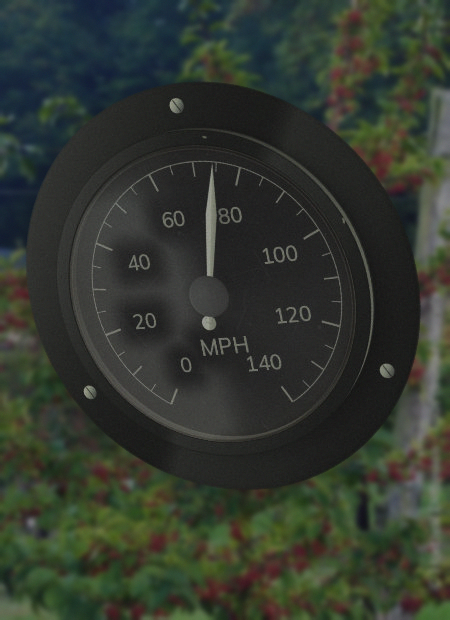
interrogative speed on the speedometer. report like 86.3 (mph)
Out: 75 (mph)
